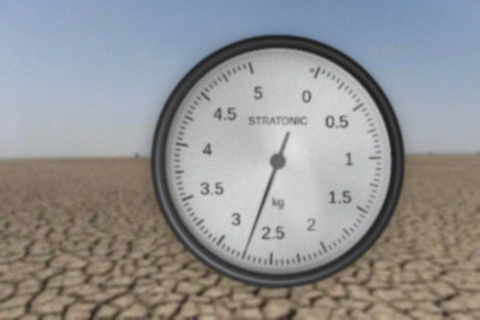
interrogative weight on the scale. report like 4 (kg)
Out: 2.75 (kg)
